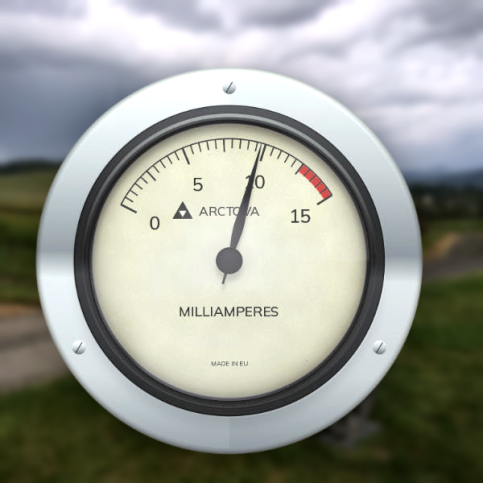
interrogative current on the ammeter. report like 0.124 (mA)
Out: 9.75 (mA)
